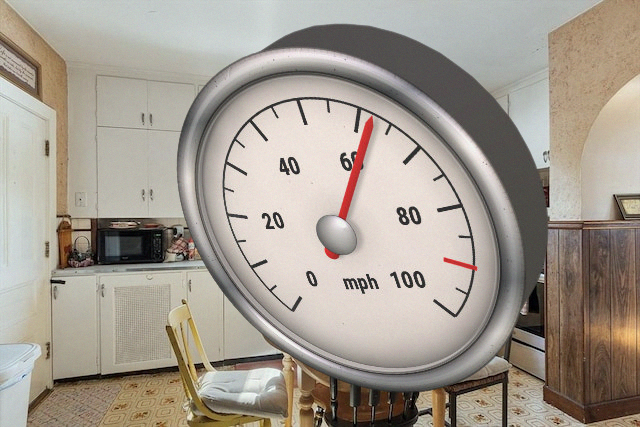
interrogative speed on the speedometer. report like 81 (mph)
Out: 62.5 (mph)
